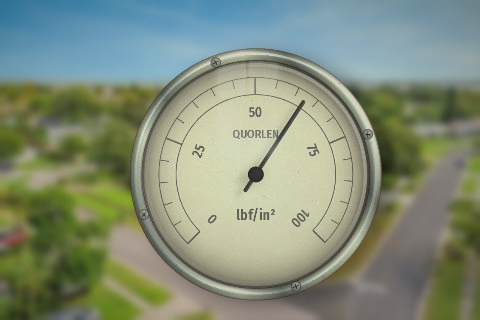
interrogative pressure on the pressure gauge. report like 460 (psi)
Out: 62.5 (psi)
